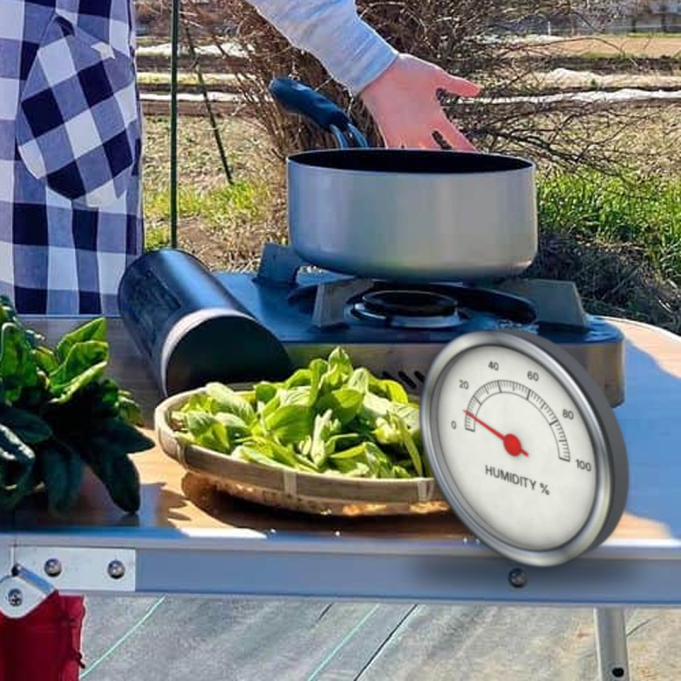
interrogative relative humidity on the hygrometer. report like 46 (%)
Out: 10 (%)
